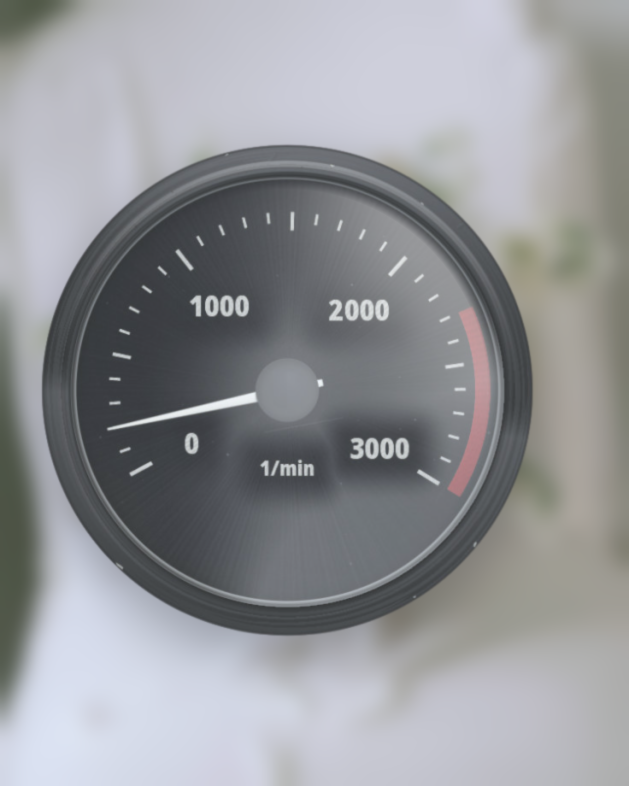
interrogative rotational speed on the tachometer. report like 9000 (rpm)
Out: 200 (rpm)
